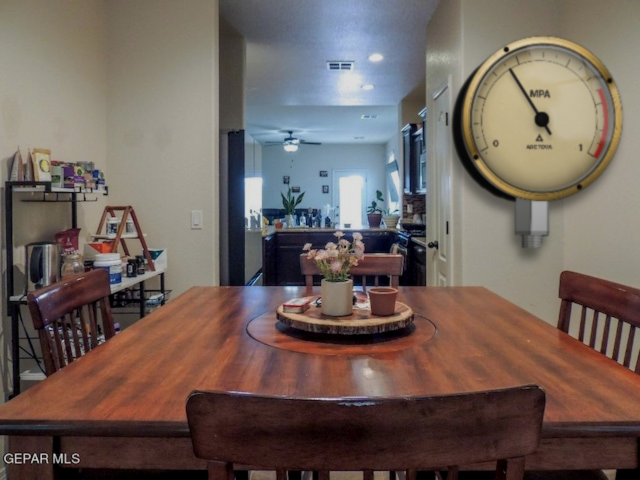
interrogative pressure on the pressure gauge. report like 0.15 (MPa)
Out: 0.35 (MPa)
